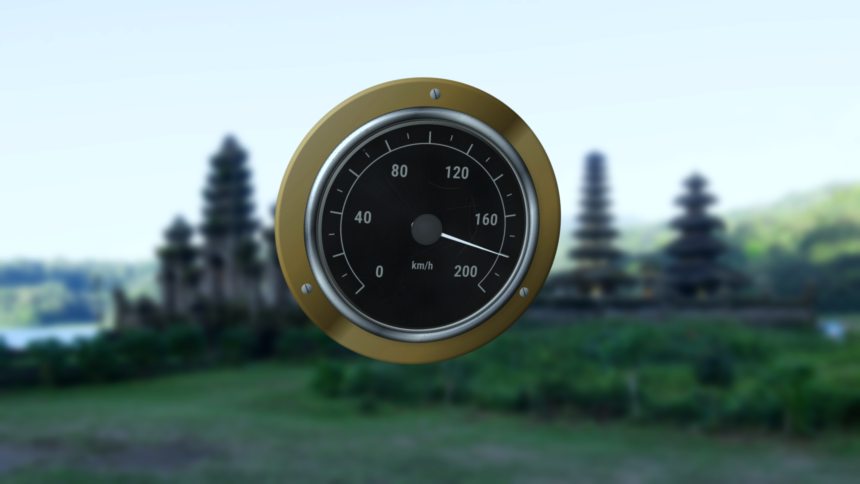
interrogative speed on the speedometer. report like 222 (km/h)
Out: 180 (km/h)
